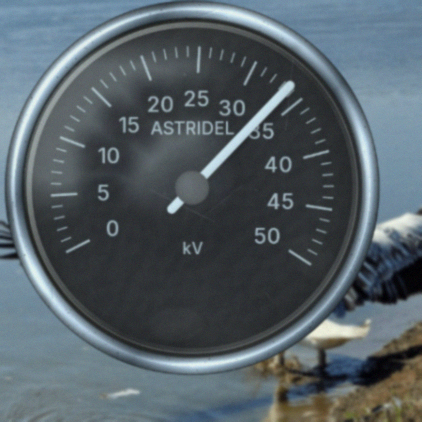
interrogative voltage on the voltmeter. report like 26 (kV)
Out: 33.5 (kV)
